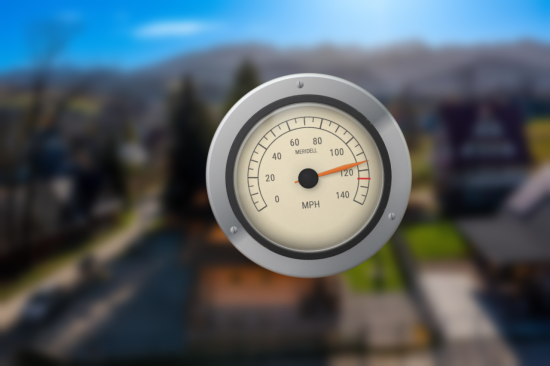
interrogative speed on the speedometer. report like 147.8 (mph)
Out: 115 (mph)
